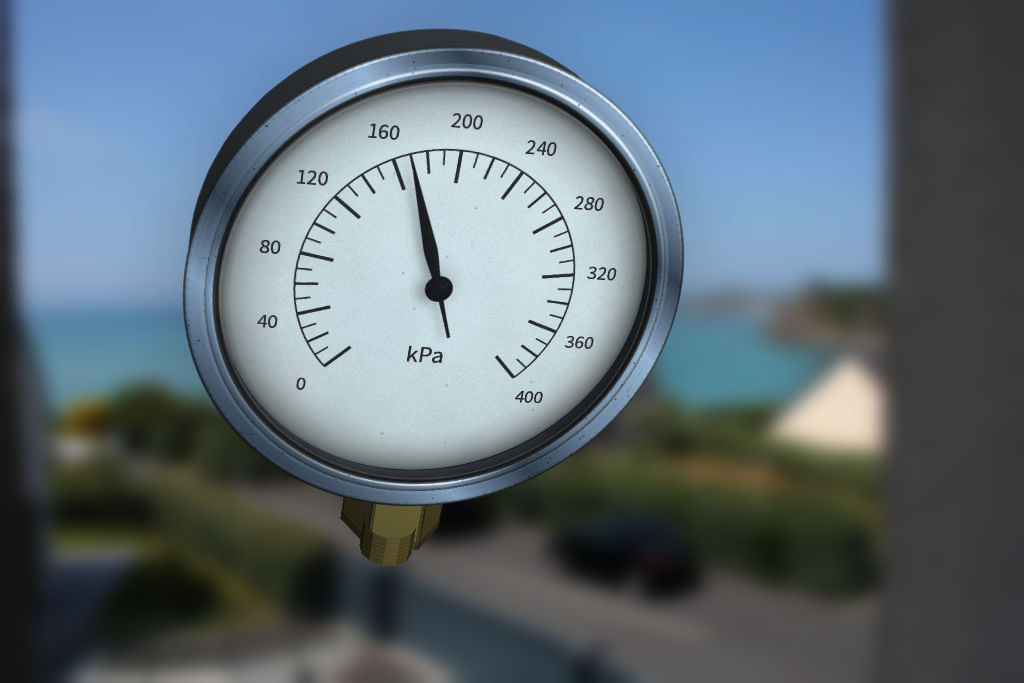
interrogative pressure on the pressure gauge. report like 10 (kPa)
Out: 170 (kPa)
